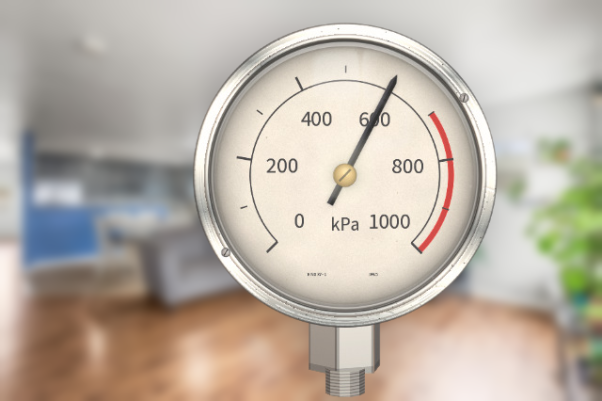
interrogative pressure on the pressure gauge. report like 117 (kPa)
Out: 600 (kPa)
